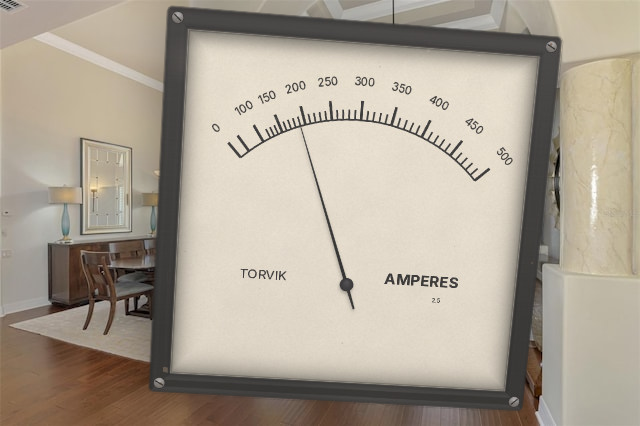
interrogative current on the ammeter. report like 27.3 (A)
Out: 190 (A)
